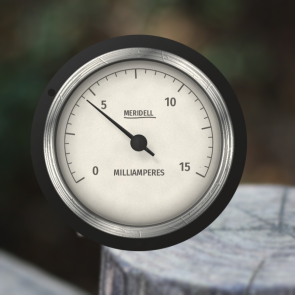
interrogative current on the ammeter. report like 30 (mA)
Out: 4.5 (mA)
